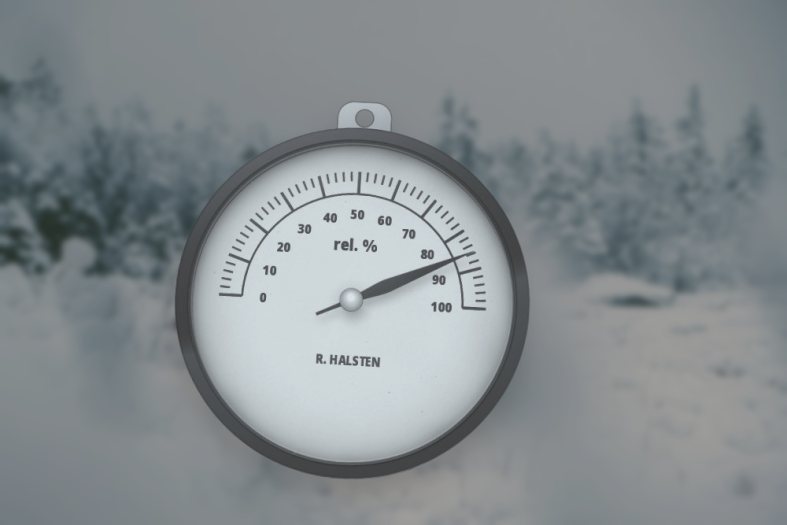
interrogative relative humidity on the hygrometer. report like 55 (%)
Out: 86 (%)
